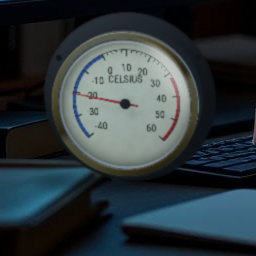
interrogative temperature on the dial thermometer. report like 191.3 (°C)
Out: -20 (°C)
